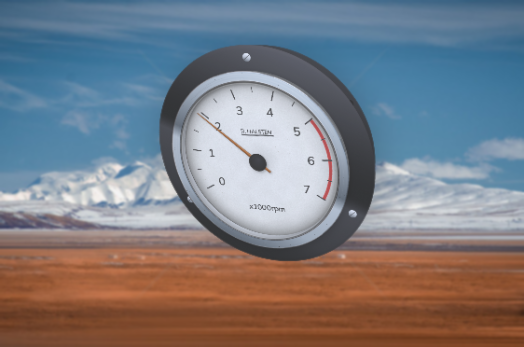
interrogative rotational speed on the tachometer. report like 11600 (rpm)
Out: 2000 (rpm)
